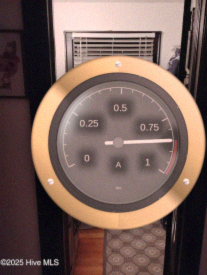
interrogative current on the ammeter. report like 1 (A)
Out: 0.85 (A)
